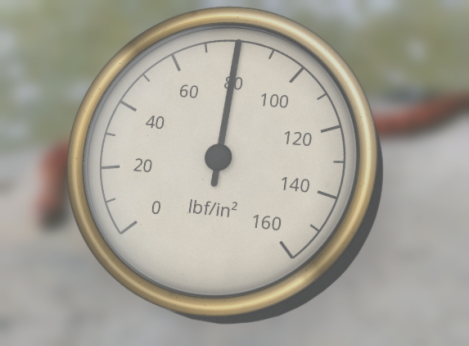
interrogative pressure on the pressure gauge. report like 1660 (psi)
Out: 80 (psi)
